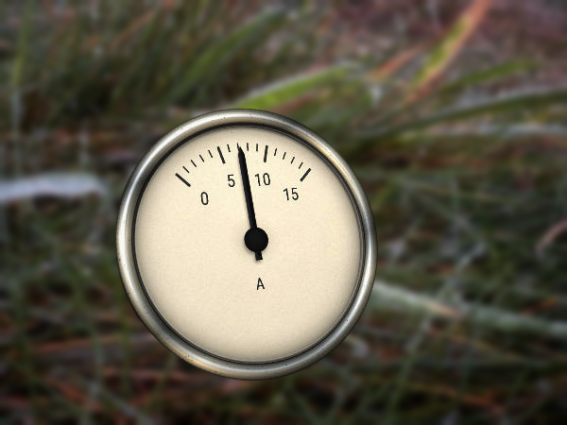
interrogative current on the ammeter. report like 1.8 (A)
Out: 7 (A)
